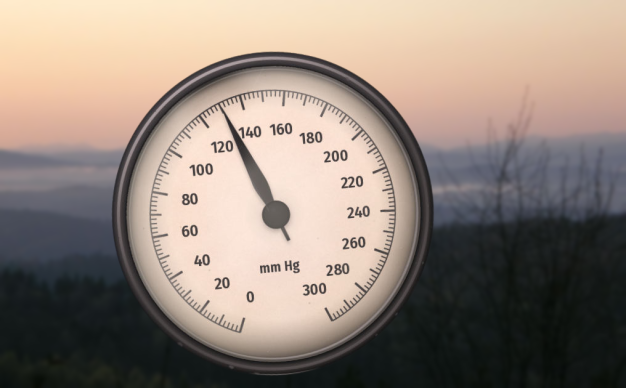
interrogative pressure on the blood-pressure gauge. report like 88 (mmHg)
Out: 130 (mmHg)
